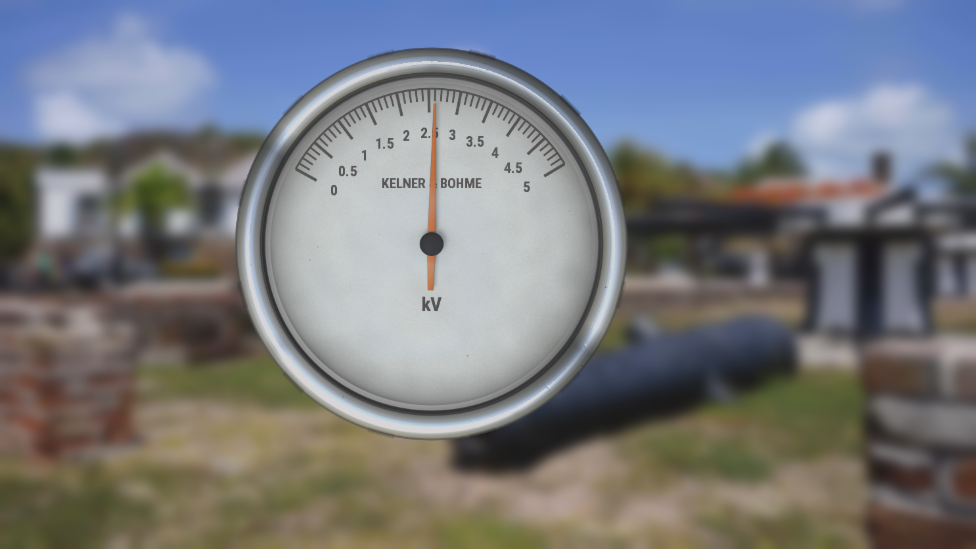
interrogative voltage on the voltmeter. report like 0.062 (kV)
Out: 2.6 (kV)
